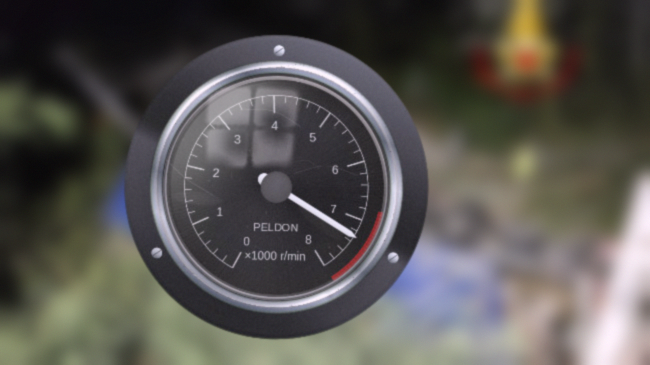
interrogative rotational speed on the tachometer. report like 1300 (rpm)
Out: 7300 (rpm)
